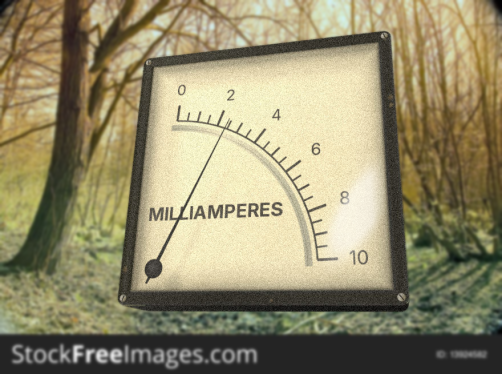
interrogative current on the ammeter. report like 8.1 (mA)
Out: 2.5 (mA)
